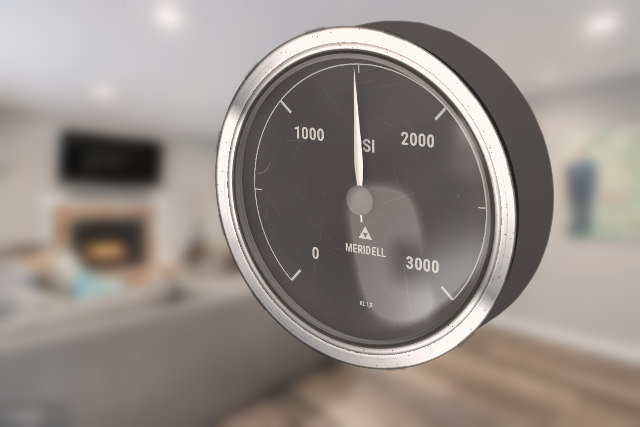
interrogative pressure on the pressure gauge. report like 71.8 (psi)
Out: 1500 (psi)
